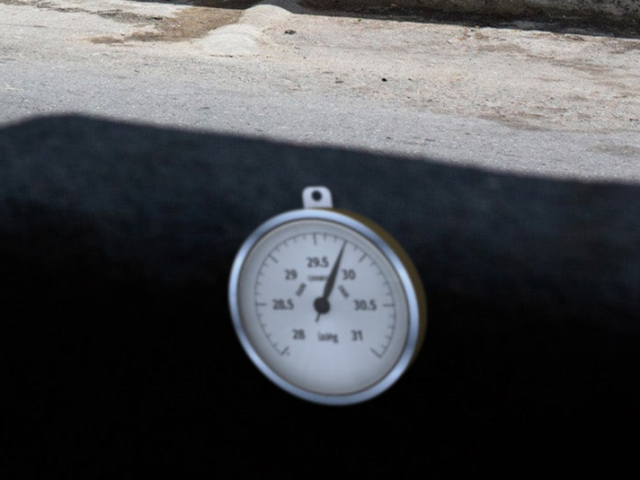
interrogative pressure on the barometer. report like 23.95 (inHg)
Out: 29.8 (inHg)
